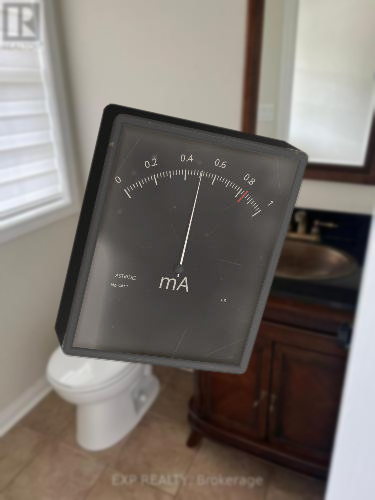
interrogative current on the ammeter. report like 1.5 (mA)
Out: 0.5 (mA)
